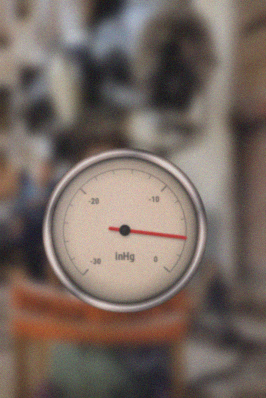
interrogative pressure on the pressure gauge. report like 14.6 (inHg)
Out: -4 (inHg)
